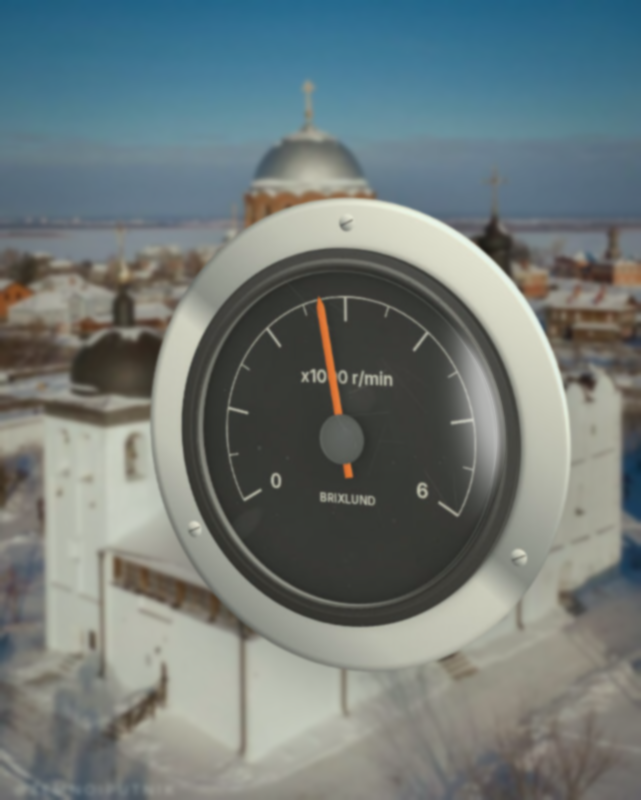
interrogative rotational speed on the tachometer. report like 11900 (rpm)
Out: 2750 (rpm)
